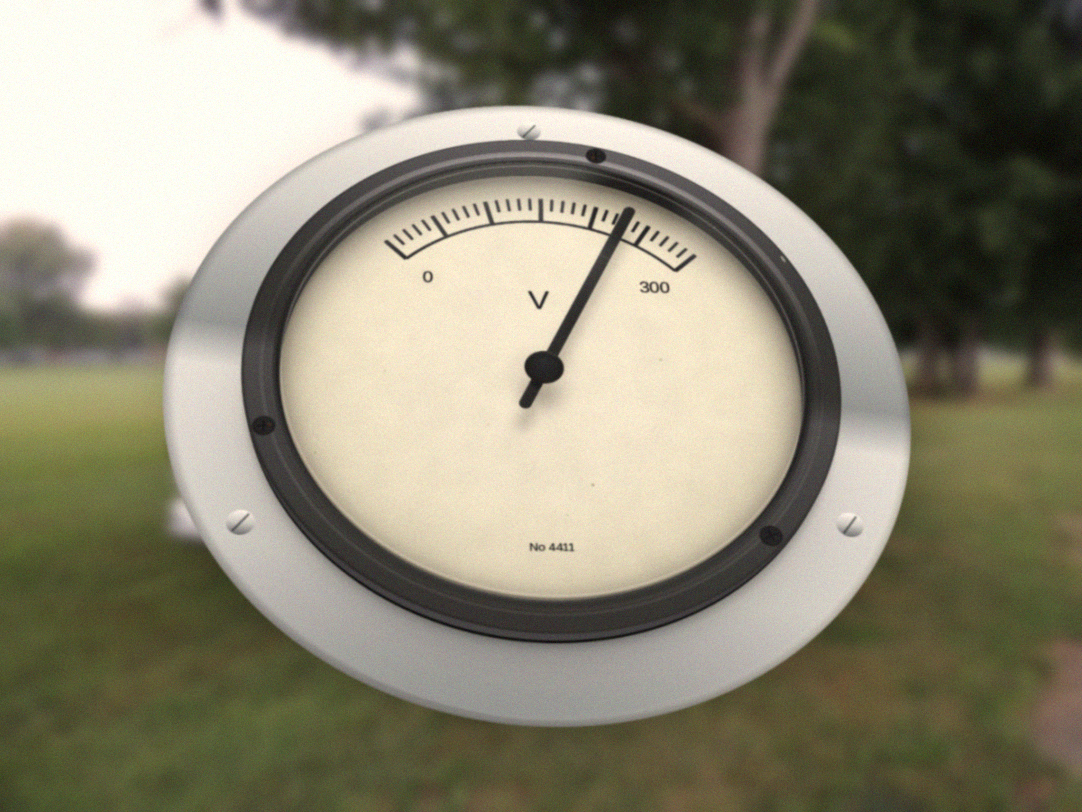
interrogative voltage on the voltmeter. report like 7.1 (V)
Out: 230 (V)
